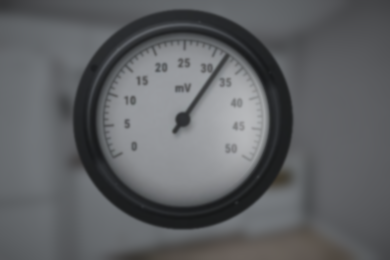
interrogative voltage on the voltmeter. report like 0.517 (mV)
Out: 32 (mV)
